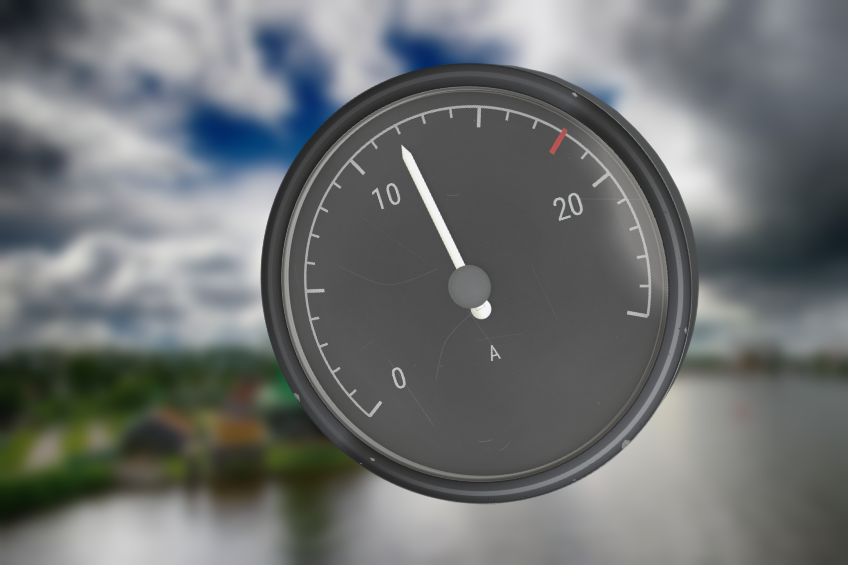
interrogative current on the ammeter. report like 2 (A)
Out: 12 (A)
